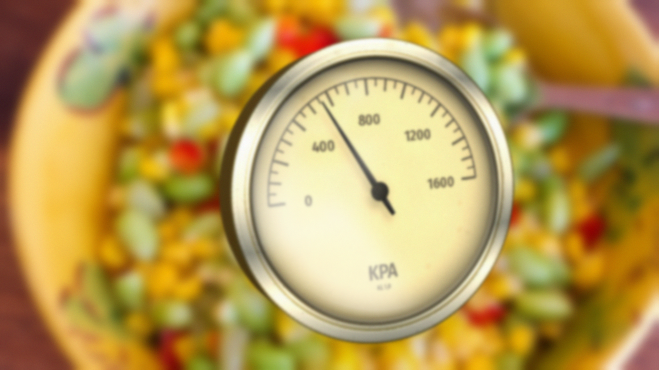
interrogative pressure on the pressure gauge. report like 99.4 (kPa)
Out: 550 (kPa)
